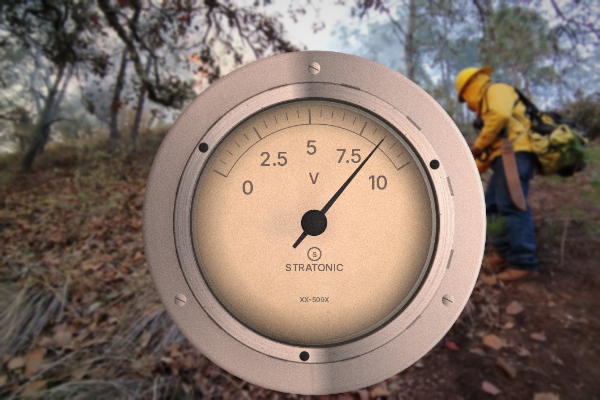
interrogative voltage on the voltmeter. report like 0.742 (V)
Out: 8.5 (V)
